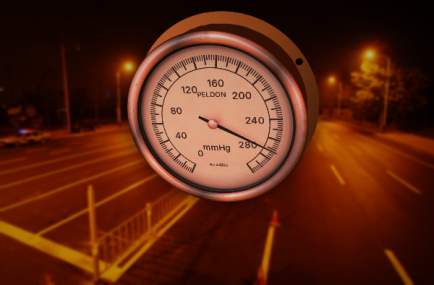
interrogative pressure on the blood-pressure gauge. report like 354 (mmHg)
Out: 270 (mmHg)
